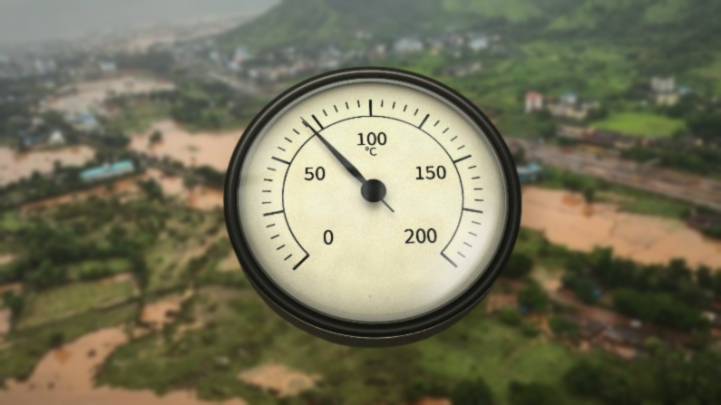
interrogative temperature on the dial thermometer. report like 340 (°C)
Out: 70 (°C)
